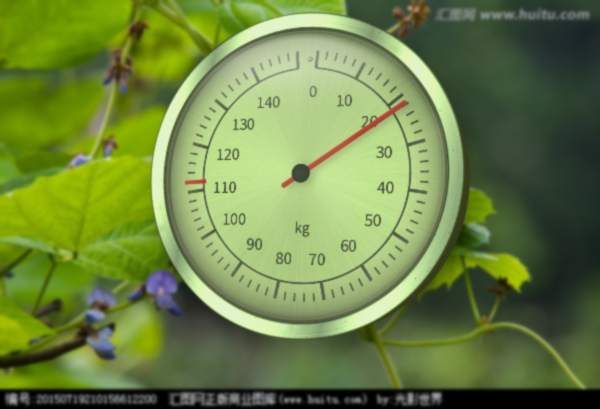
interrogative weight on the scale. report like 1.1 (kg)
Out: 22 (kg)
